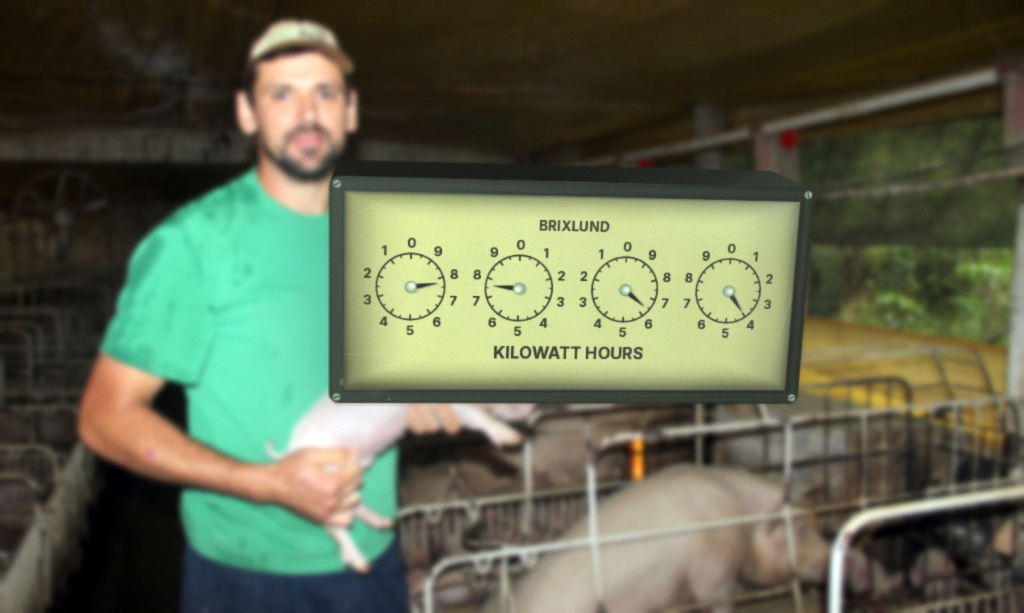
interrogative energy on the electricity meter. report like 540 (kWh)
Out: 7764 (kWh)
